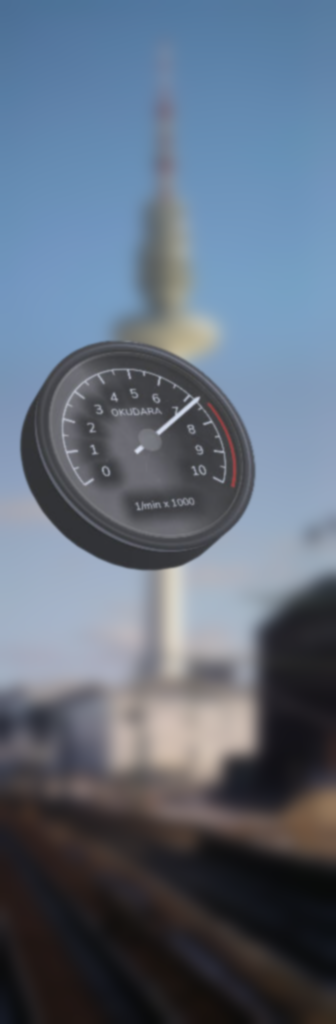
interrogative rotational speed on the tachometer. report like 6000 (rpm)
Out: 7250 (rpm)
